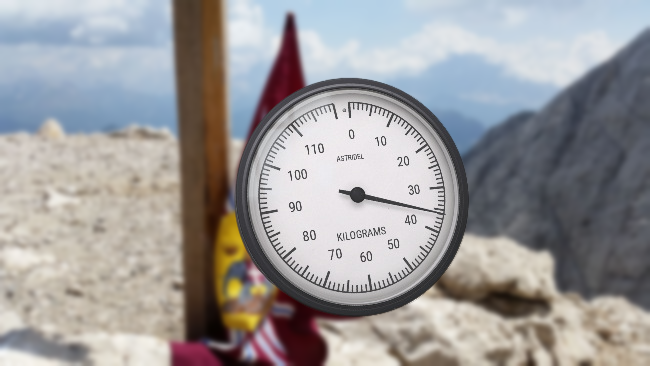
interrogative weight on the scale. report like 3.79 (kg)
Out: 36 (kg)
